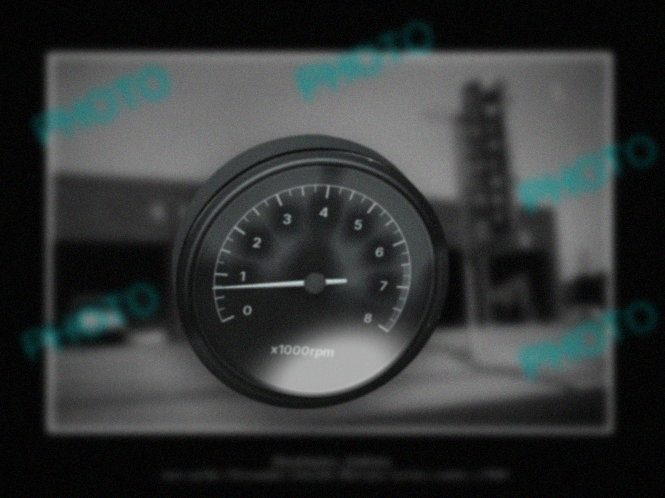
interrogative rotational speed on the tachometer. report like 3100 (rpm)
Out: 750 (rpm)
